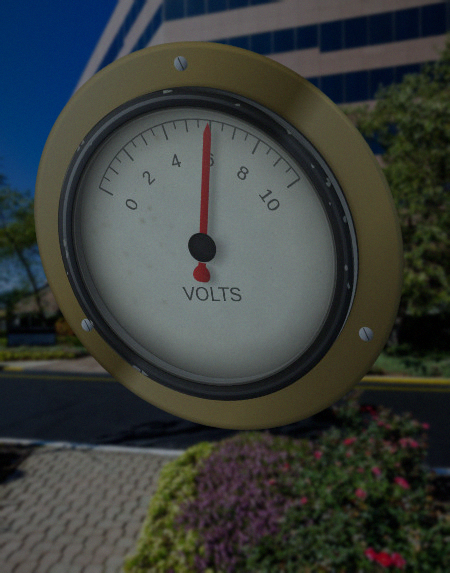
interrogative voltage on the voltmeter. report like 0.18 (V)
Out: 6 (V)
